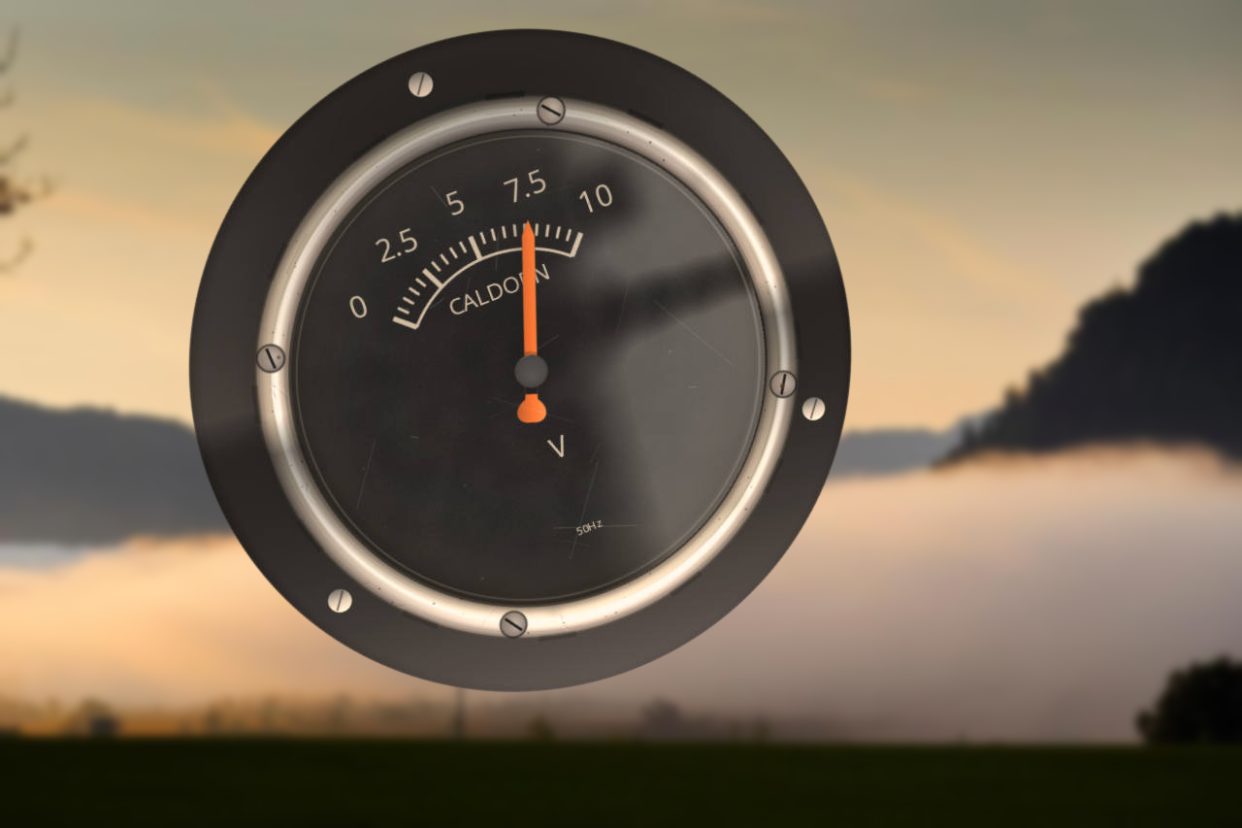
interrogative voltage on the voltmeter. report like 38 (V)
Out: 7.5 (V)
